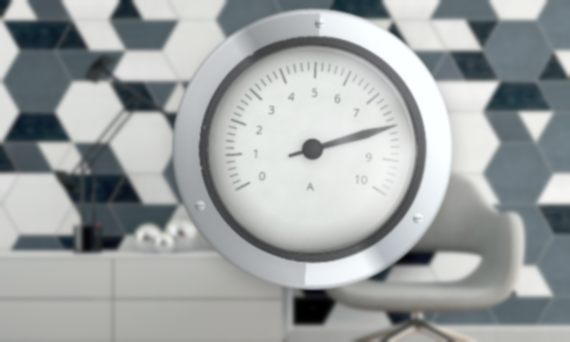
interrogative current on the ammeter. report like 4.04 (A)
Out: 8 (A)
